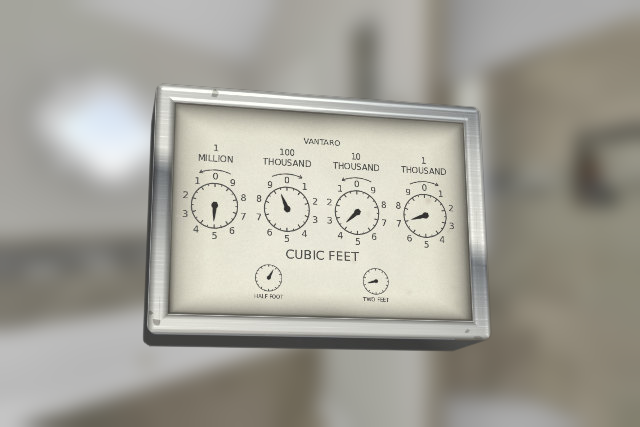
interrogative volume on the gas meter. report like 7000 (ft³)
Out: 493700 (ft³)
